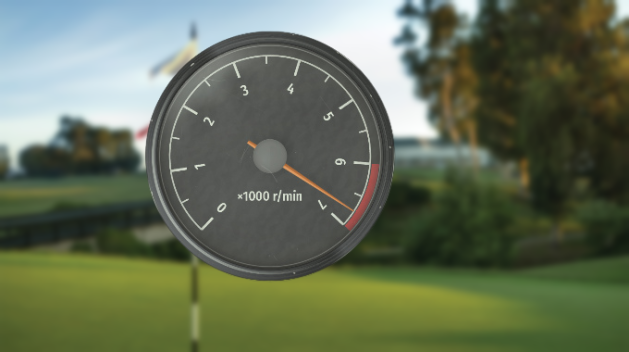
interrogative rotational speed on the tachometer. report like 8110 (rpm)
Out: 6750 (rpm)
